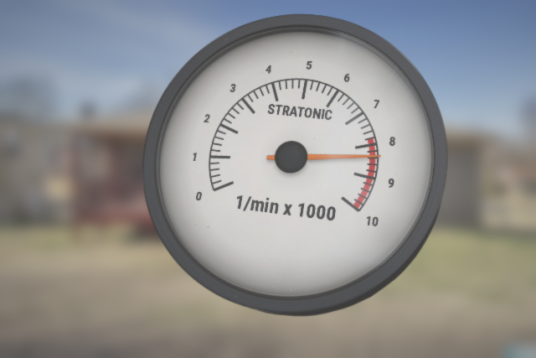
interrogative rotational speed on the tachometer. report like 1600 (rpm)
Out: 8400 (rpm)
